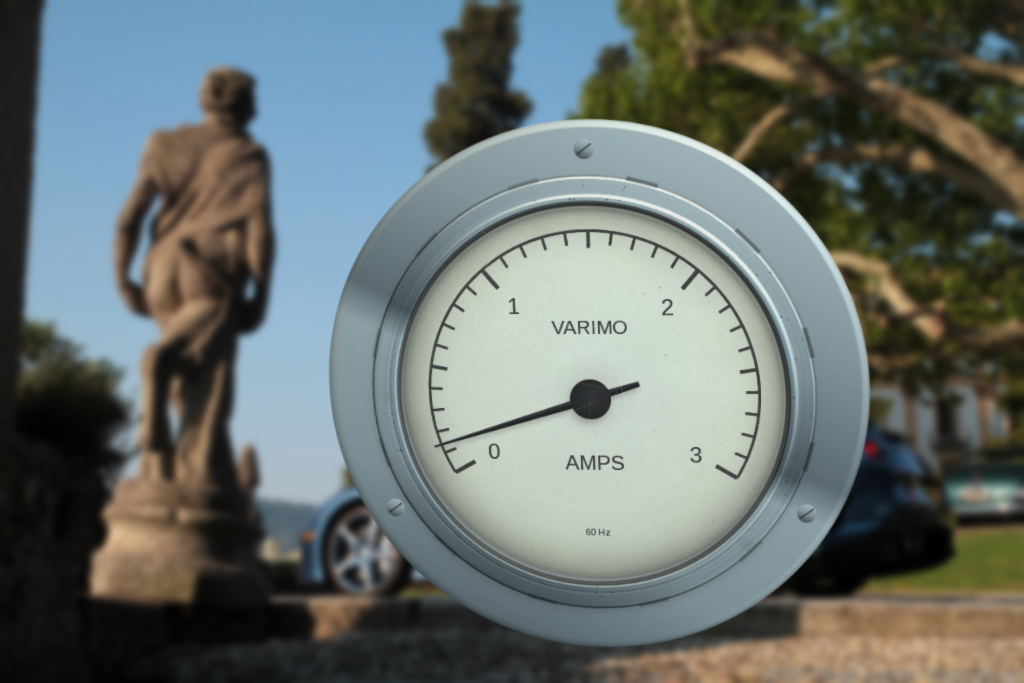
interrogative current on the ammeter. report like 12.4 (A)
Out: 0.15 (A)
